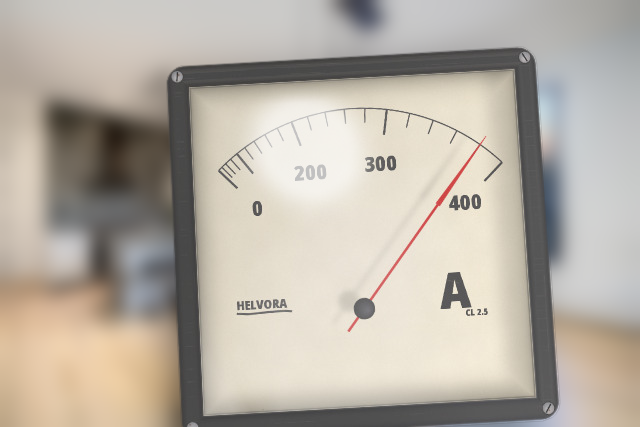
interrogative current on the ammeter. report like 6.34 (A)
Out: 380 (A)
